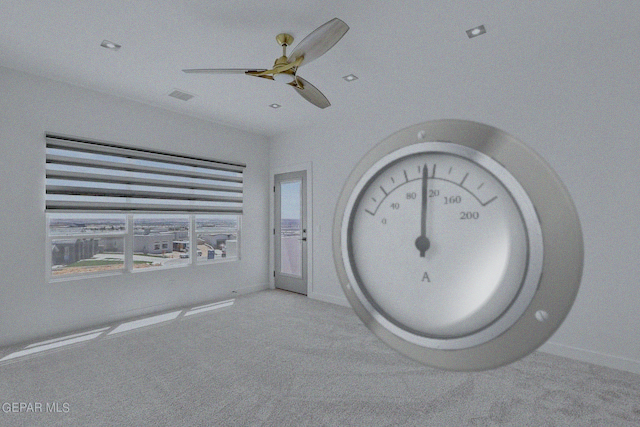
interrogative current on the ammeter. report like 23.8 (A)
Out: 110 (A)
